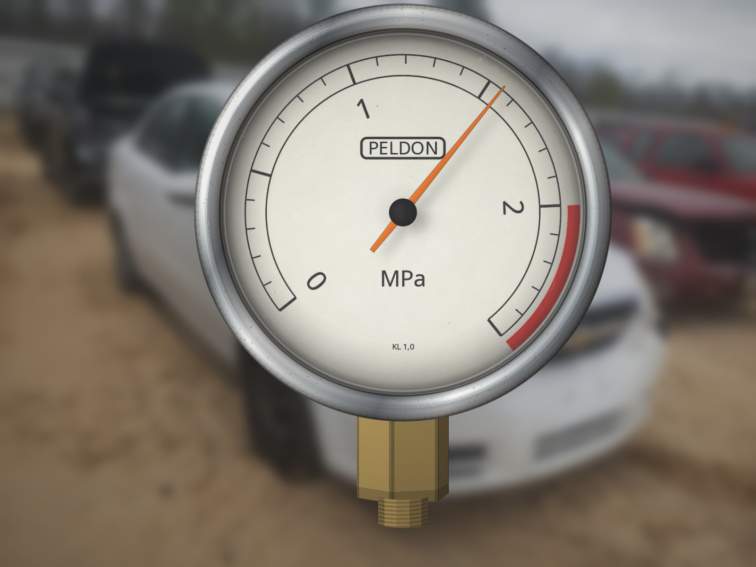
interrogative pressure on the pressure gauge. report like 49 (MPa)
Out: 1.55 (MPa)
